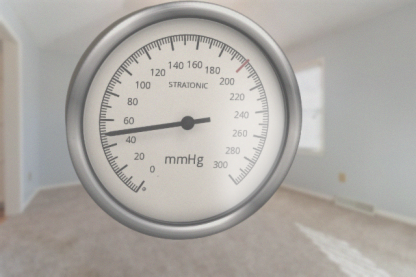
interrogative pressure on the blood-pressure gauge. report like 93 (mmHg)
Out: 50 (mmHg)
